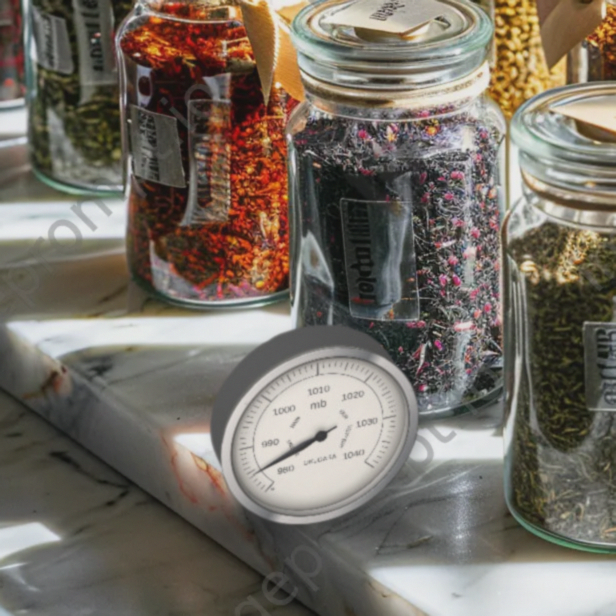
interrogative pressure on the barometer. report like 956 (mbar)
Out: 985 (mbar)
